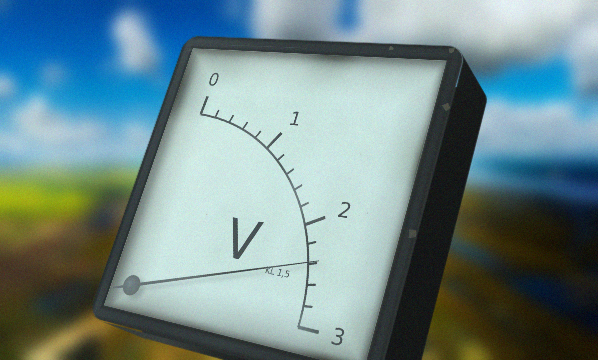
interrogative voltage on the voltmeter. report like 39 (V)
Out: 2.4 (V)
